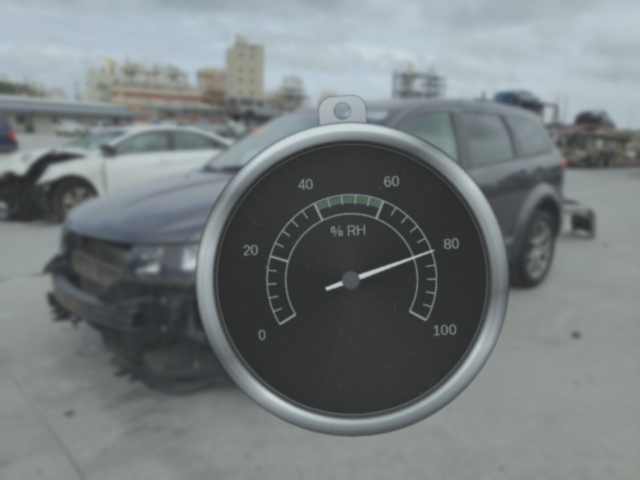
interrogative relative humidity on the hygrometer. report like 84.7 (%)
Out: 80 (%)
